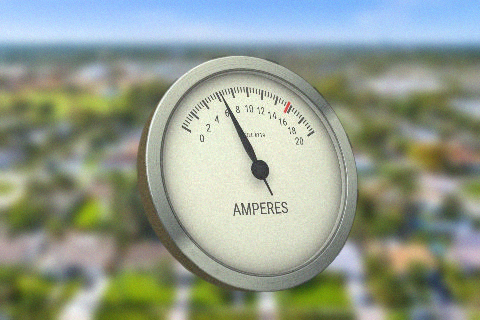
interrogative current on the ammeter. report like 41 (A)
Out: 6 (A)
